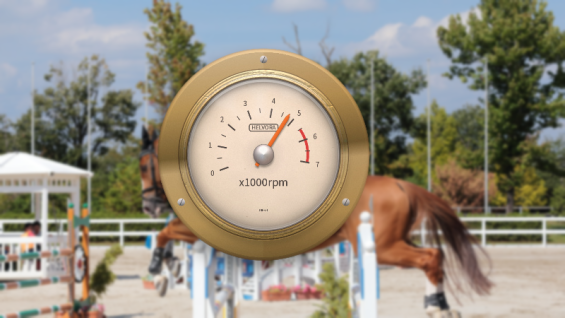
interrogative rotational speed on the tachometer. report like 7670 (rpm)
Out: 4750 (rpm)
